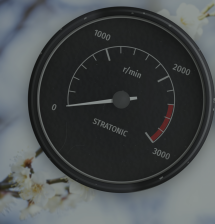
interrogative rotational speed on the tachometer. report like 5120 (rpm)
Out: 0 (rpm)
